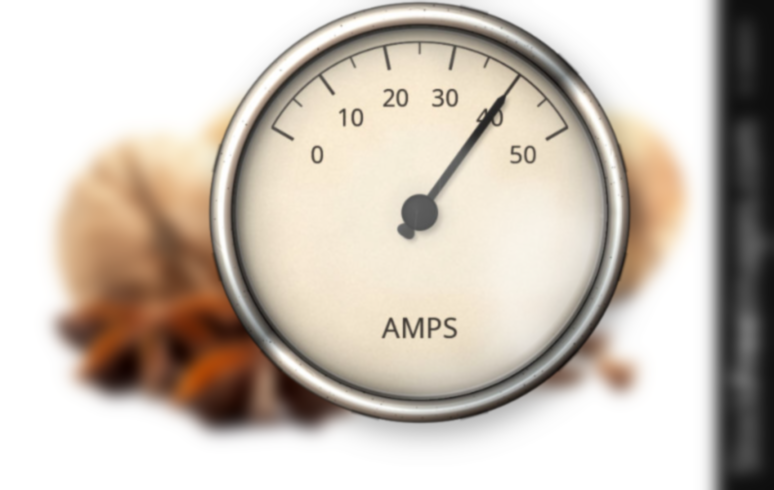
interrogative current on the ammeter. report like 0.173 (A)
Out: 40 (A)
